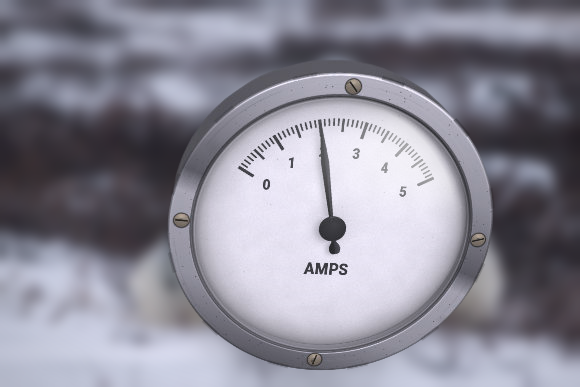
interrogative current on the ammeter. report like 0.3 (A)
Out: 2 (A)
